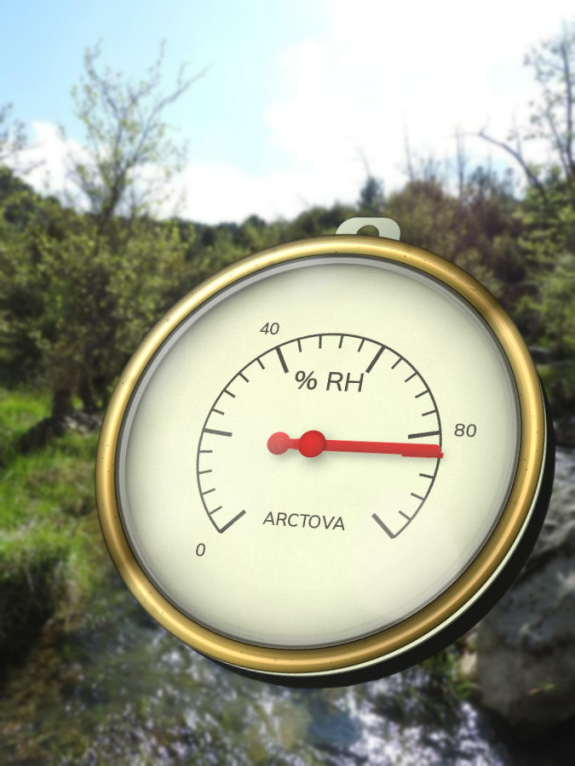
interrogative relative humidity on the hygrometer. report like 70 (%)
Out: 84 (%)
